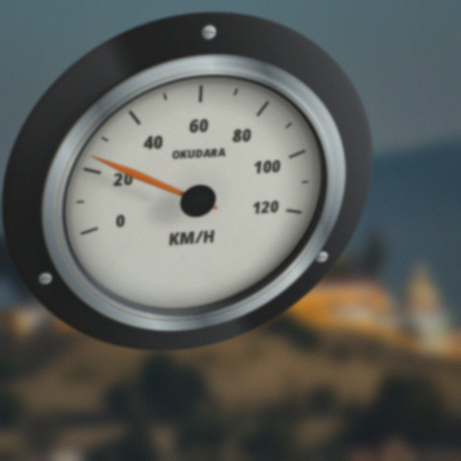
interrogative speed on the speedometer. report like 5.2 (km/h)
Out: 25 (km/h)
